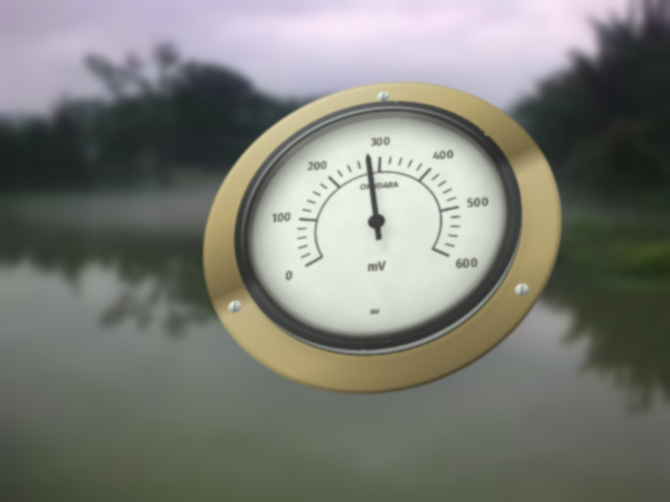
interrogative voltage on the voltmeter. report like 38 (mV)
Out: 280 (mV)
